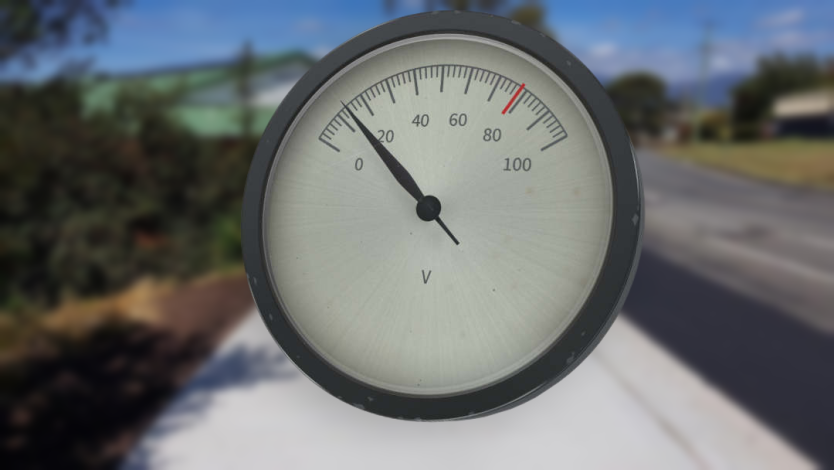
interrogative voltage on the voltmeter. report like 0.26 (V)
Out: 14 (V)
